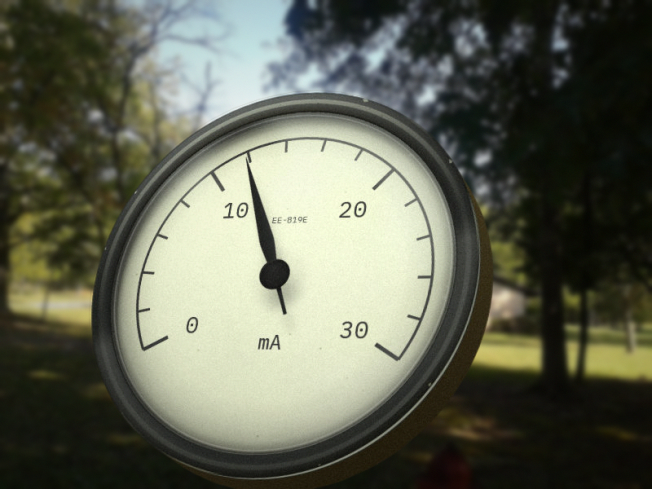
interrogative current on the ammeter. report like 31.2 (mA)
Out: 12 (mA)
